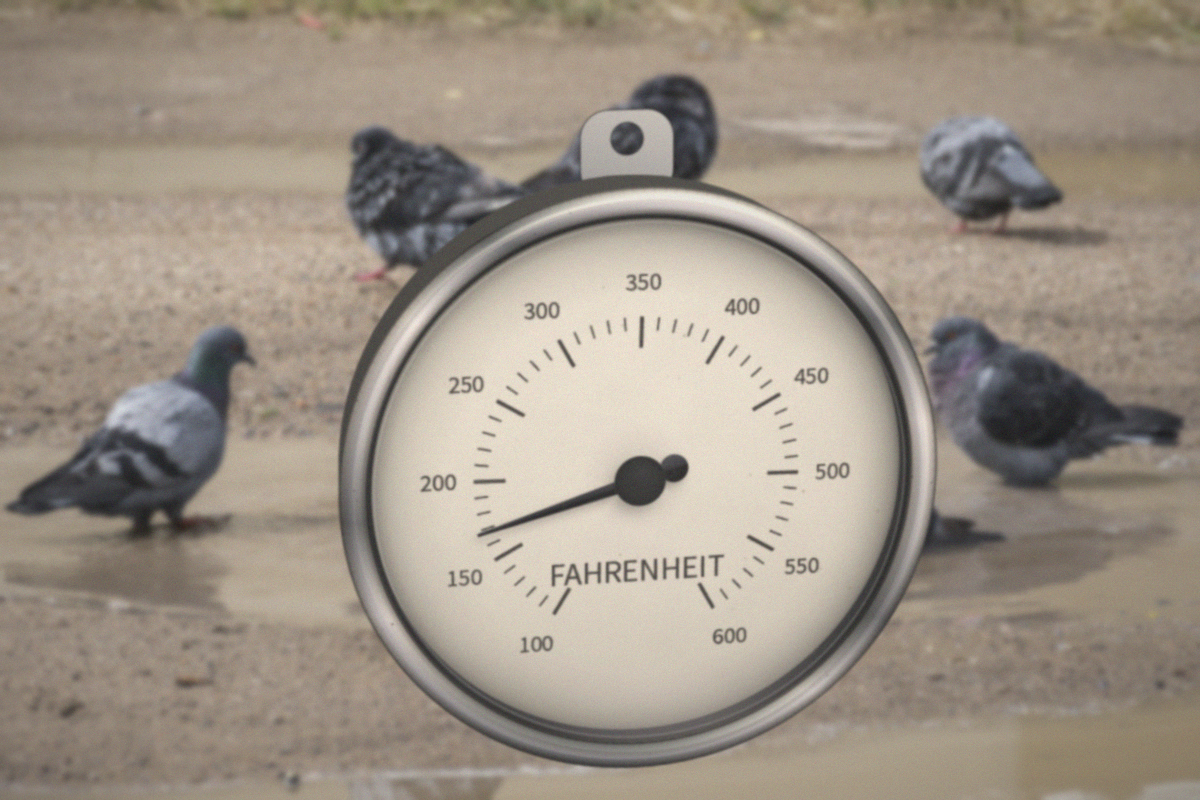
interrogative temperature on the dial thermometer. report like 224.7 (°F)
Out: 170 (°F)
